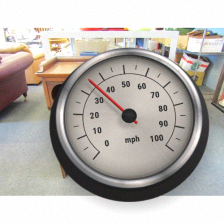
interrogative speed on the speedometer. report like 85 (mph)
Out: 35 (mph)
